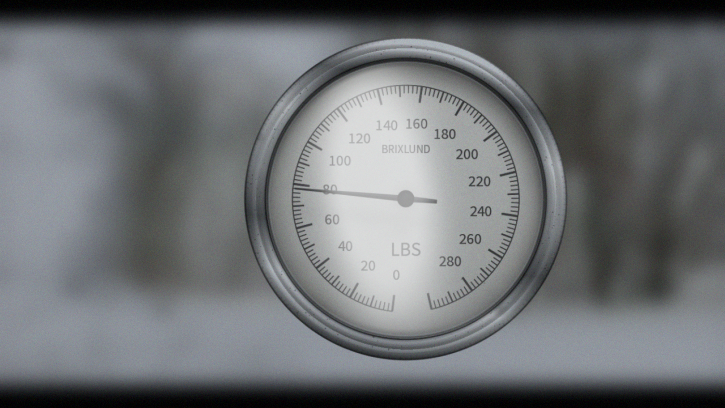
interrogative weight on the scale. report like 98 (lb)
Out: 78 (lb)
